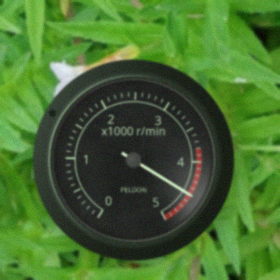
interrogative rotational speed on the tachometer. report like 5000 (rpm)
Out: 4500 (rpm)
